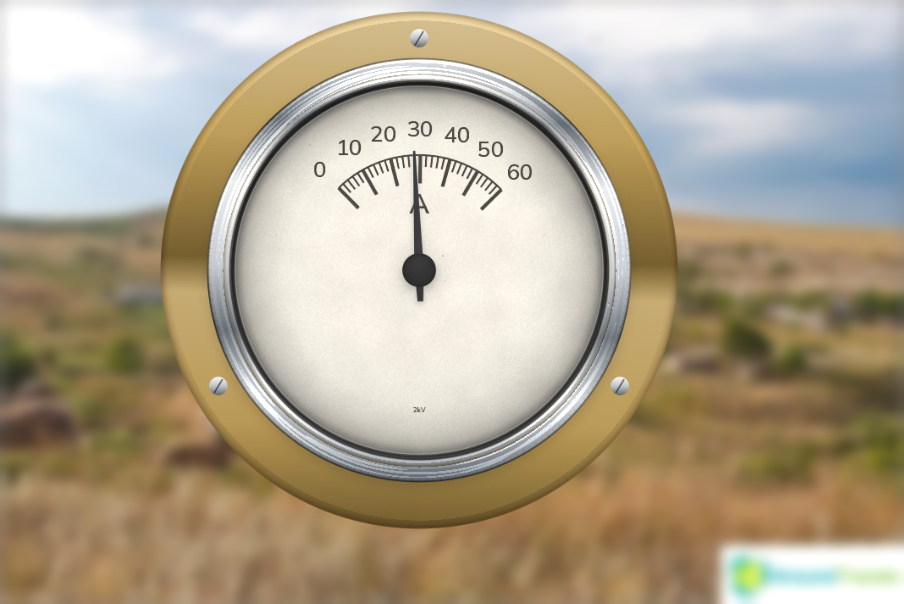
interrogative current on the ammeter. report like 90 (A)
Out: 28 (A)
